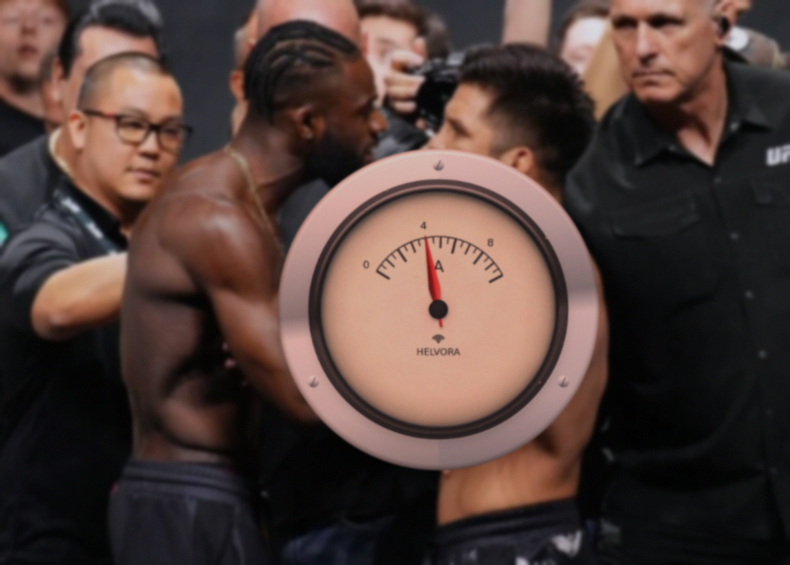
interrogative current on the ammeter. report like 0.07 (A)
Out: 4 (A)
